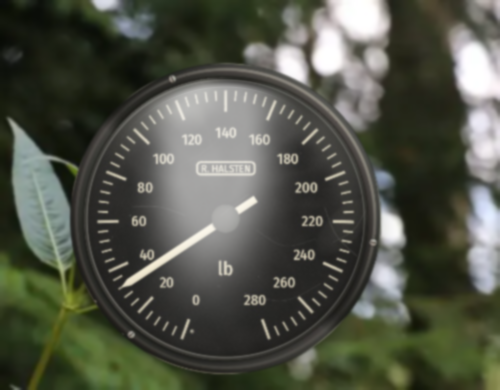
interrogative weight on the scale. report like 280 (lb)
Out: 32 (lb)
